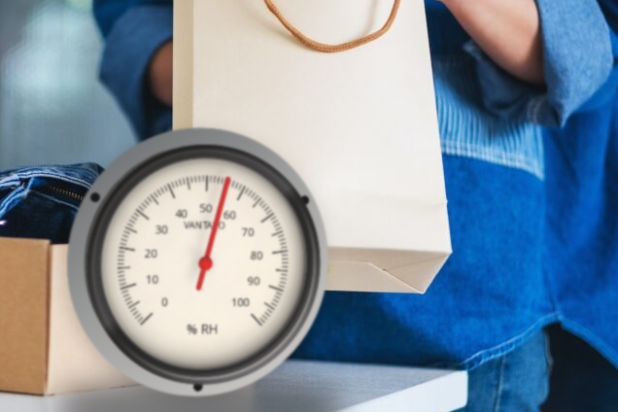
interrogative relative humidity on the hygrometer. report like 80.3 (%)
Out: 55 (%)
